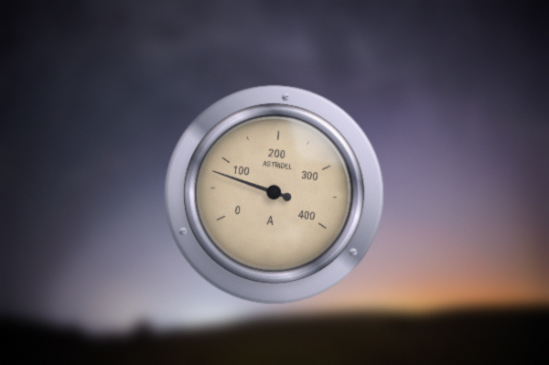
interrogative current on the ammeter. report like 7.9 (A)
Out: 75 (A)
